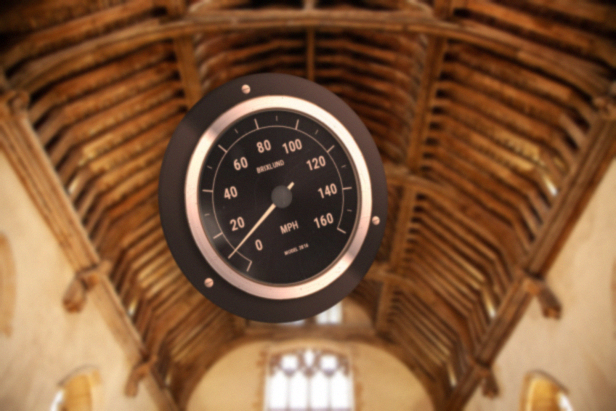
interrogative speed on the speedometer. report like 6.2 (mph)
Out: 10 (mph)
